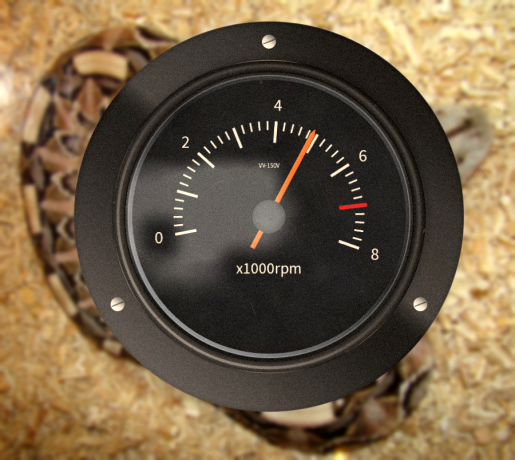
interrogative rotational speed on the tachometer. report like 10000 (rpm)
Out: 4900 (rpm)
